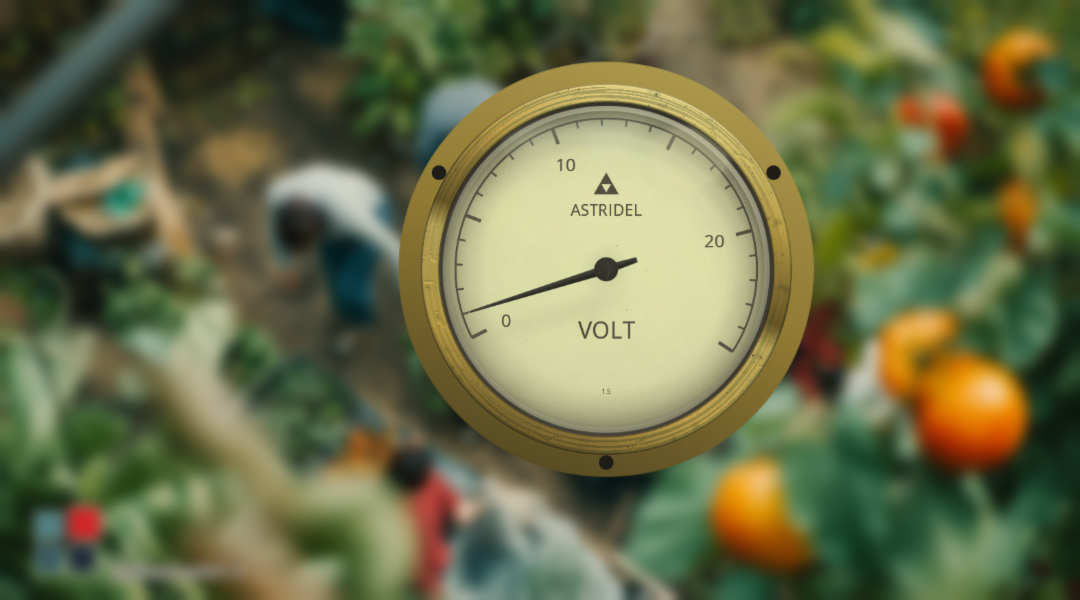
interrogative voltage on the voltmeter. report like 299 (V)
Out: 1 (V)
